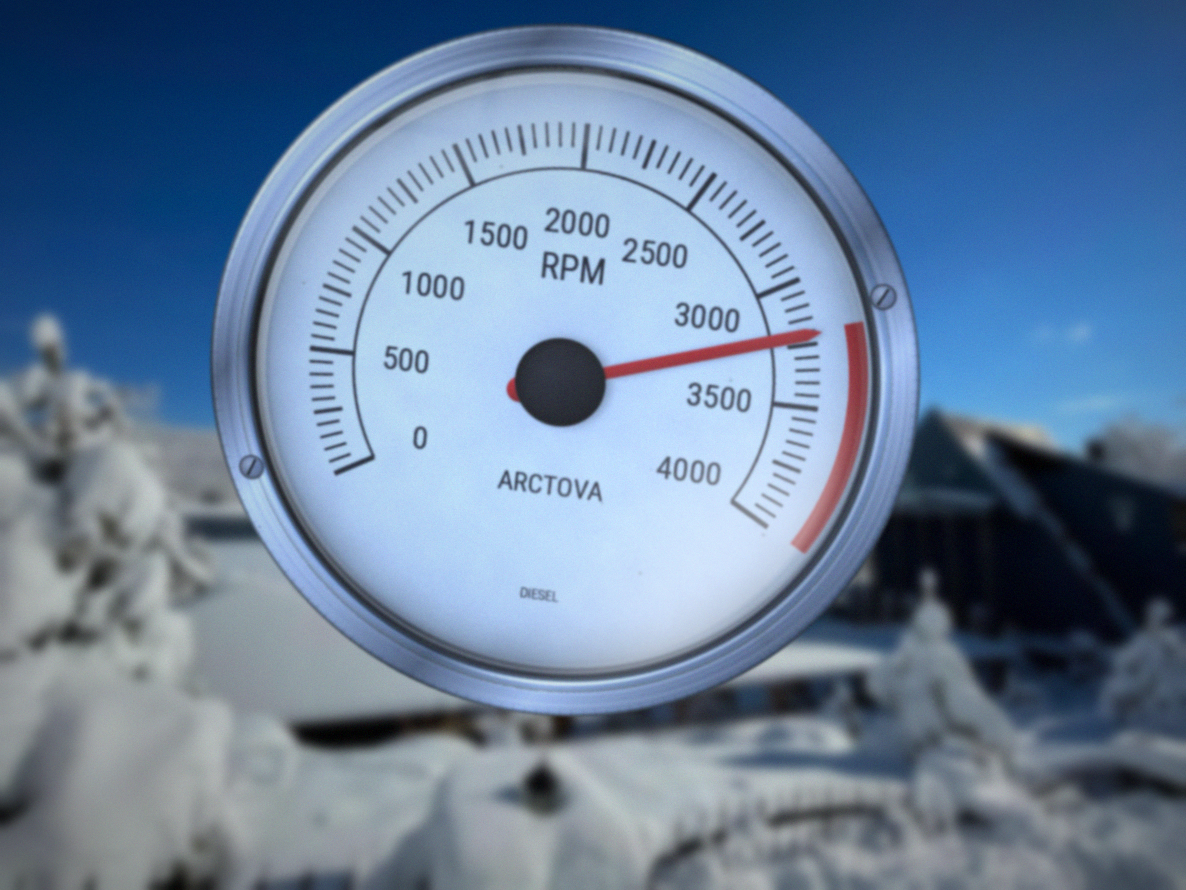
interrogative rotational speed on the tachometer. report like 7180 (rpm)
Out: 3200 (rpm)
